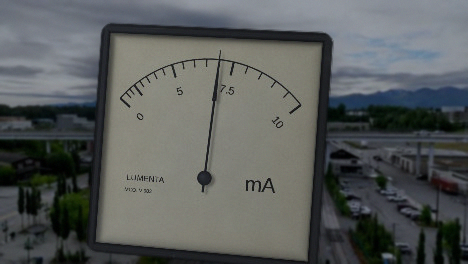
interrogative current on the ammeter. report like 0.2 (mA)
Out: 7 (mA)
